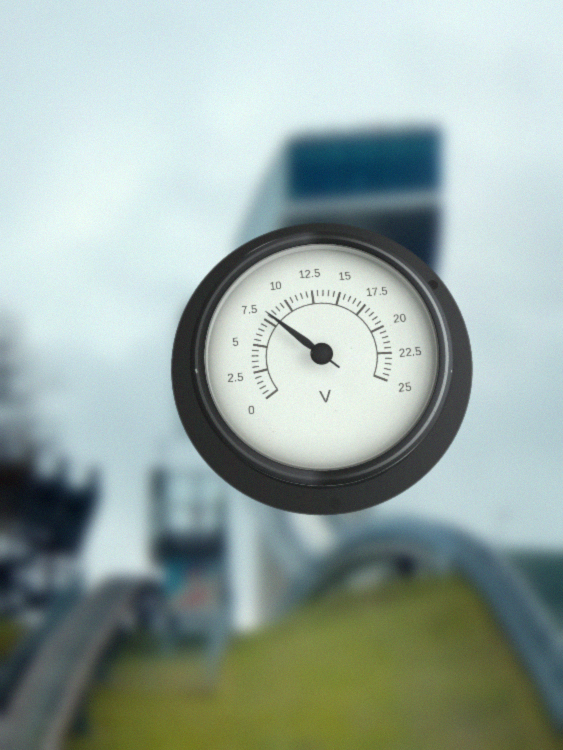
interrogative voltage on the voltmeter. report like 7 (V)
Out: 8 (V)
